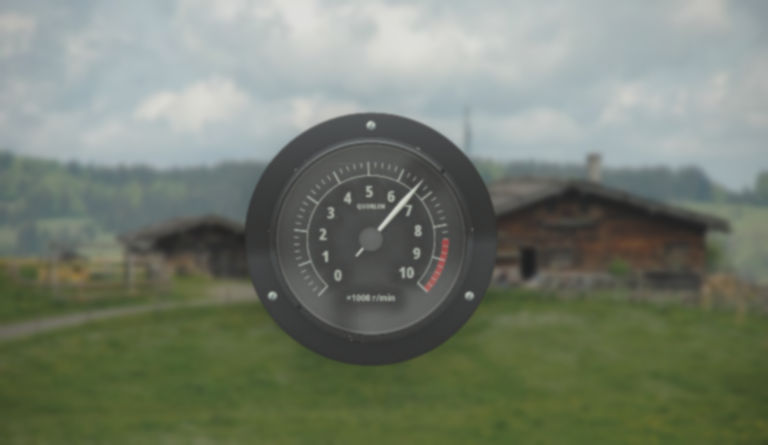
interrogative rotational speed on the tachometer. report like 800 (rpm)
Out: 6600 (rpm)
